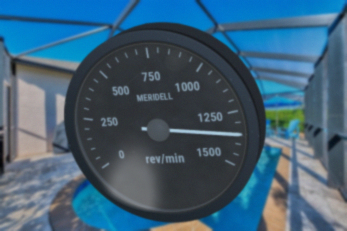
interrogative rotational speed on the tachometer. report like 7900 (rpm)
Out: 1350 (rpm)
